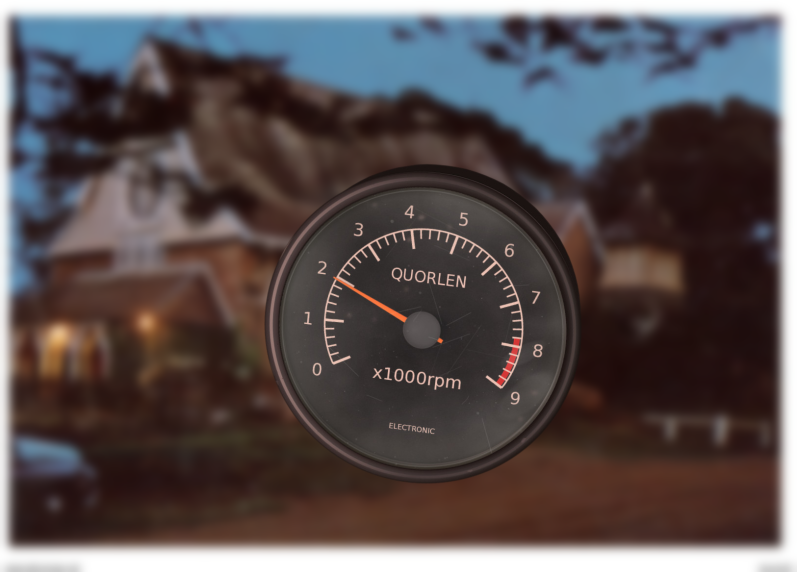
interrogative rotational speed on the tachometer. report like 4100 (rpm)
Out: 2000 (rpm)
